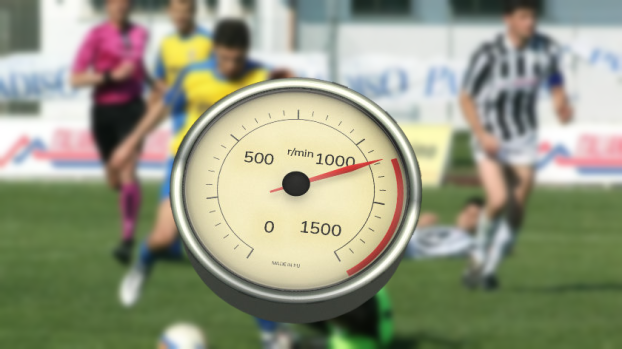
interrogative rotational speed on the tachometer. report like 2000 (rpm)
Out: 1100 (rpm)
